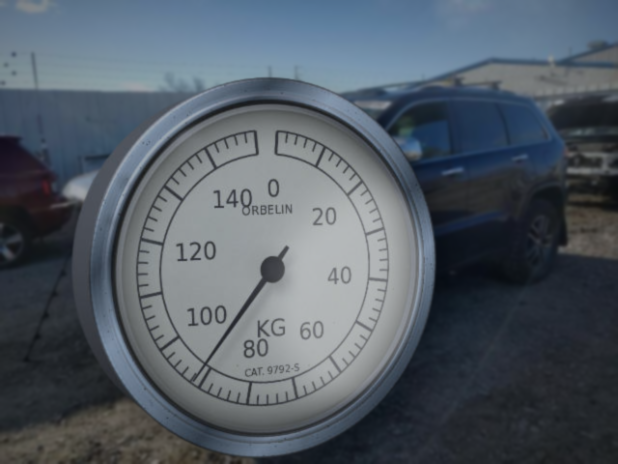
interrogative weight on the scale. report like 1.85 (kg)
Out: 92 (kg)
